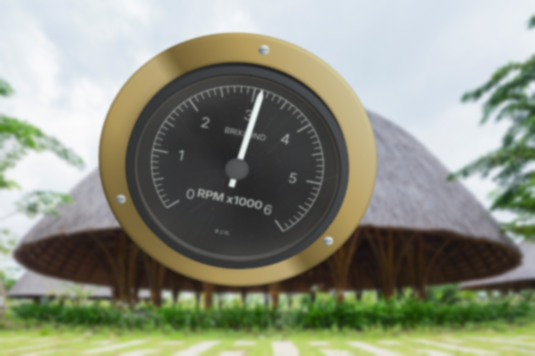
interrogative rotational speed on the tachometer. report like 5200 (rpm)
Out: 3100 (rpm)
